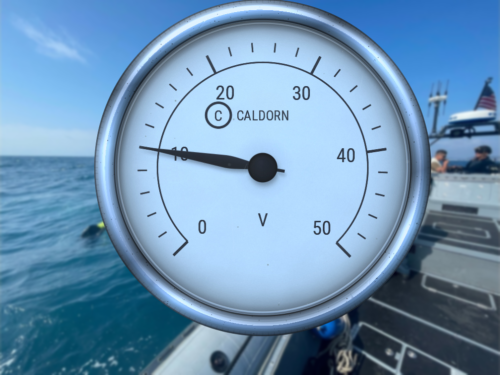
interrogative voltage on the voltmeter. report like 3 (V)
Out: 10 (V)
